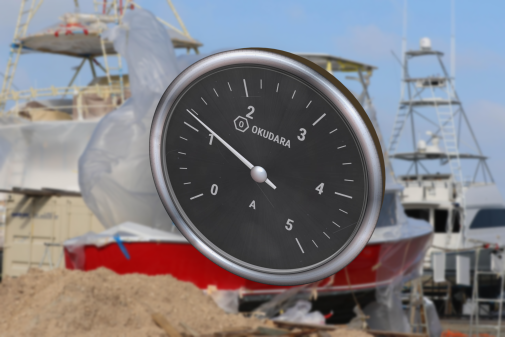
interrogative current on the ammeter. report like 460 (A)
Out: 1.2 (A)
